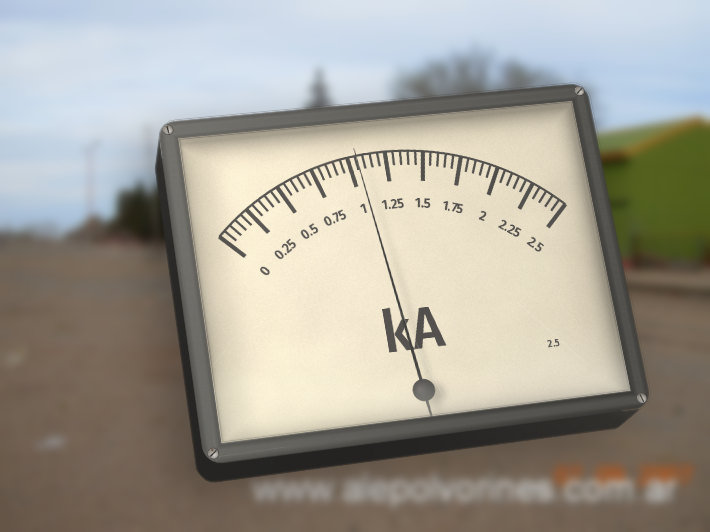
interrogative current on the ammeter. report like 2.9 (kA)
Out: 1.05 (kA)
